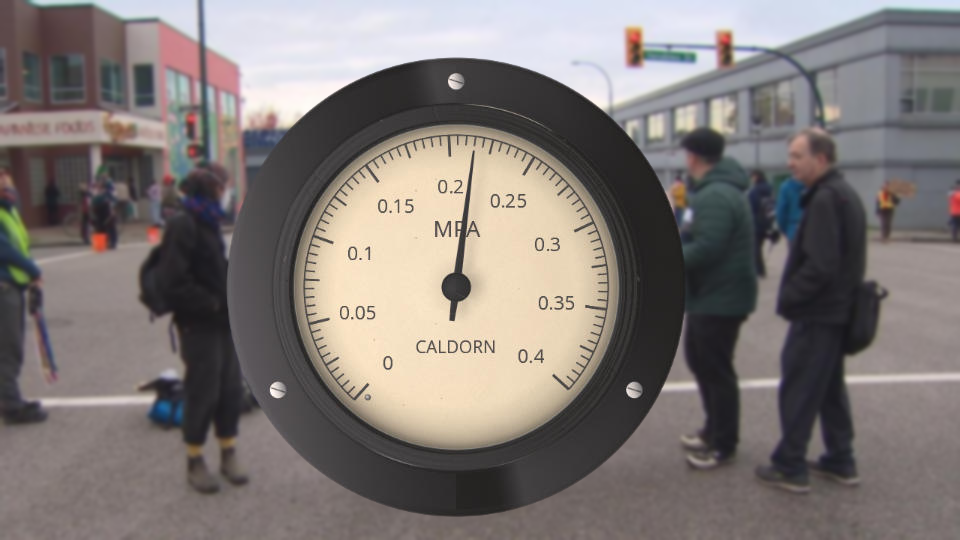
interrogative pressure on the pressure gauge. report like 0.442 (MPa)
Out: 0.215 (MPa)
